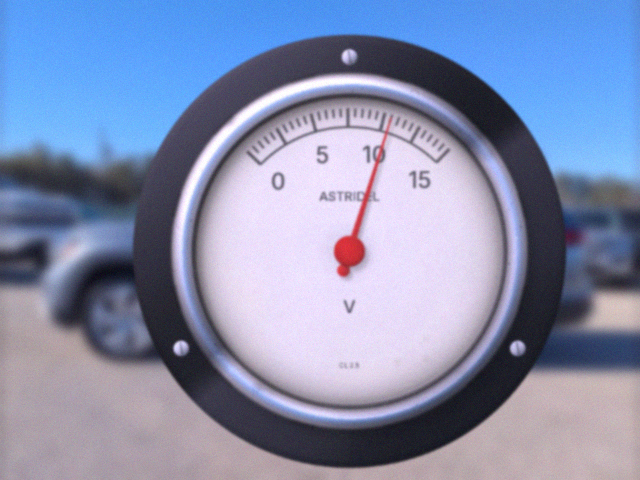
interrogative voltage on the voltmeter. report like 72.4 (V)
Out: 10.5 (V)
